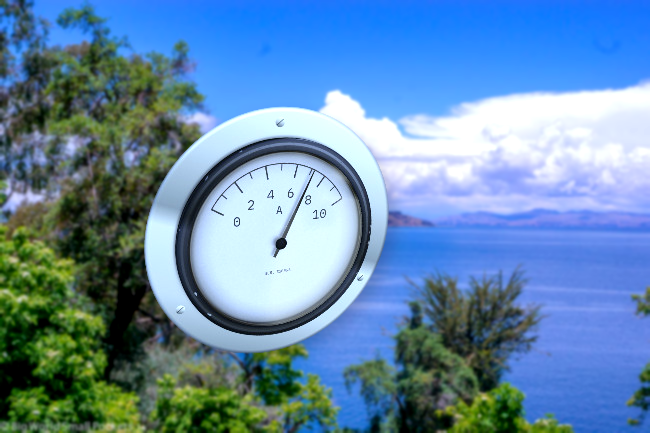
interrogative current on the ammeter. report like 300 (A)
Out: 7 (A)
